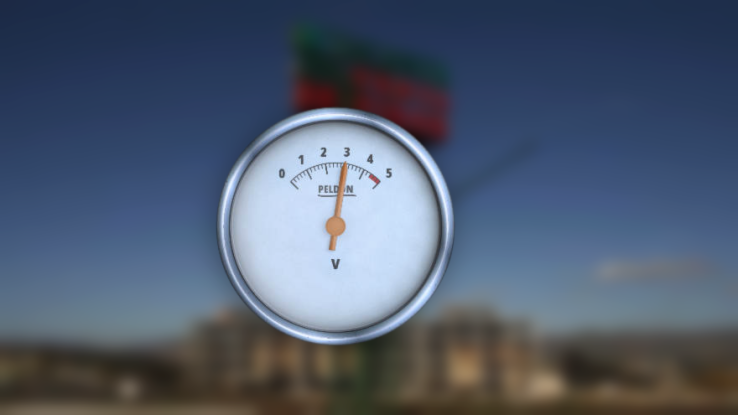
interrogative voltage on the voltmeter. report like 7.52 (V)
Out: 3 (V)
